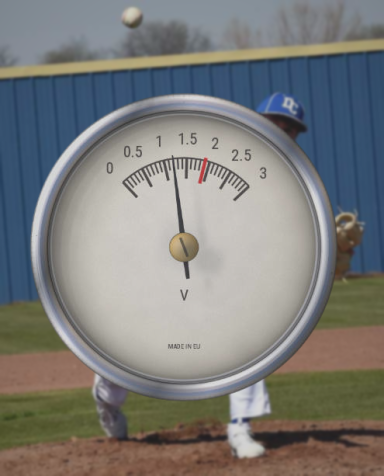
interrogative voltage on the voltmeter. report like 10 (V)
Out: 1.2 (V)
